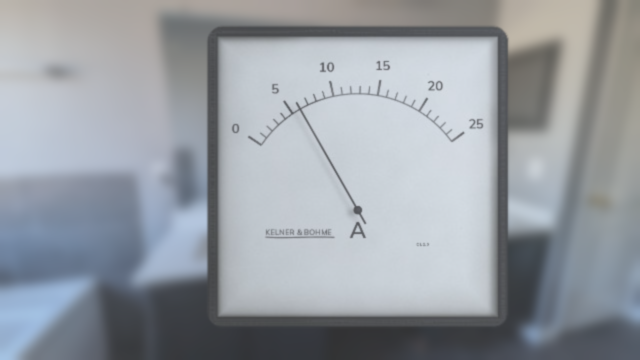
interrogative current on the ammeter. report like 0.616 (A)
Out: 6 (A)
